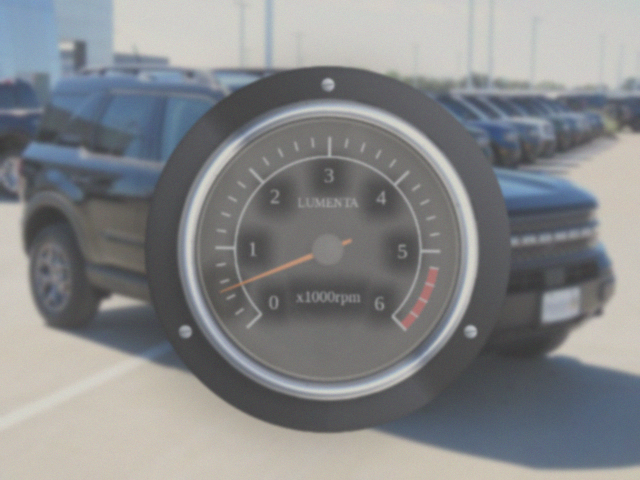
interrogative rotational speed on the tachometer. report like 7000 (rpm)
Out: 500 (rpm)
